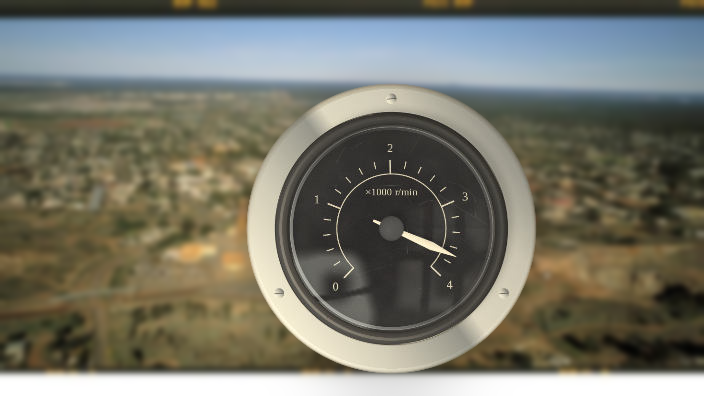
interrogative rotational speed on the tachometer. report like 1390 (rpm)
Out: 3700 (rpm)
